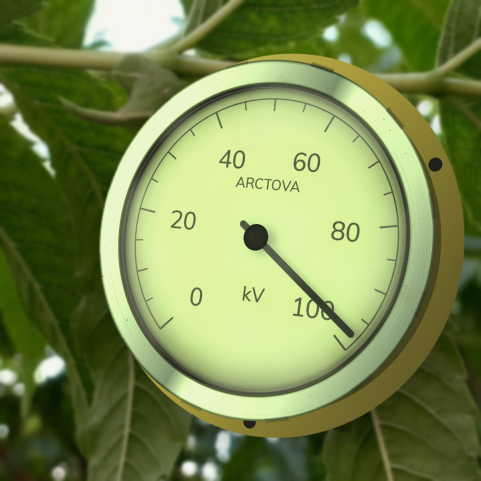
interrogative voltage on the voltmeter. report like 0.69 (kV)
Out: 97.5 (kV)
